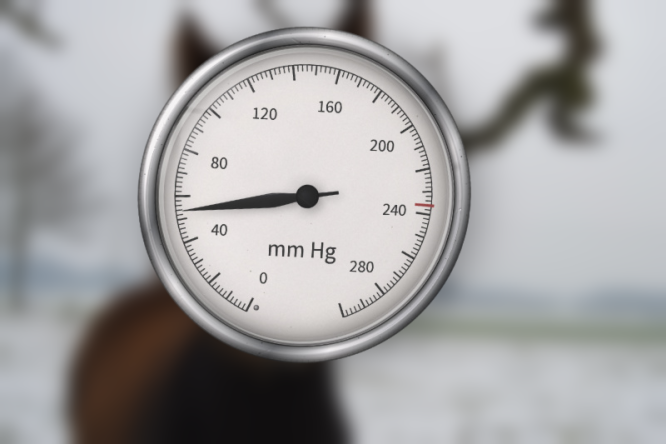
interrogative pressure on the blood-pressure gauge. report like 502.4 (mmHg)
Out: 54 (mmHg)
